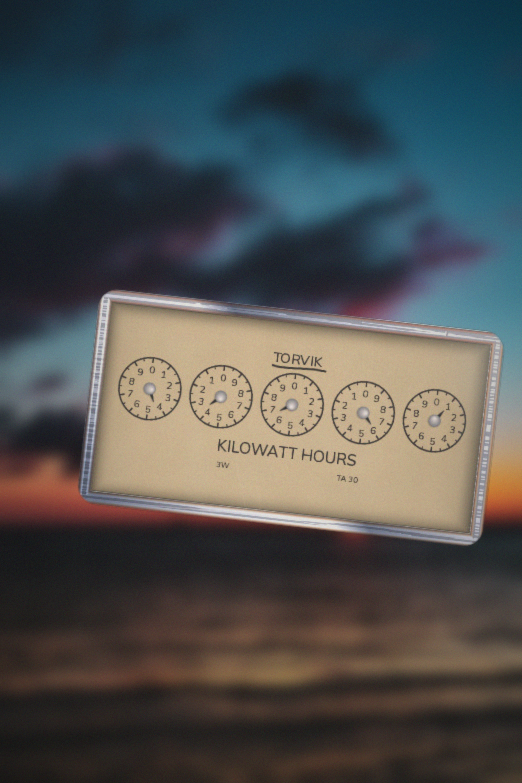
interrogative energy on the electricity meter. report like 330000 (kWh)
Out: 43661 (kWh)
